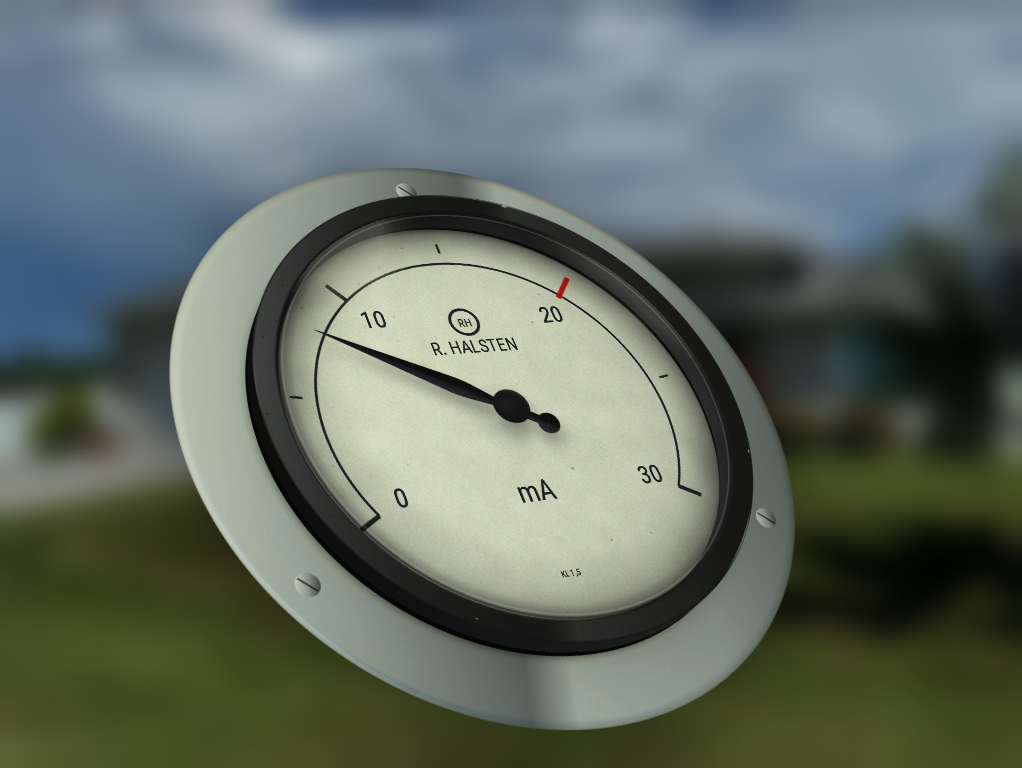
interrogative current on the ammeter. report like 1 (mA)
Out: 7.5 (mA)
